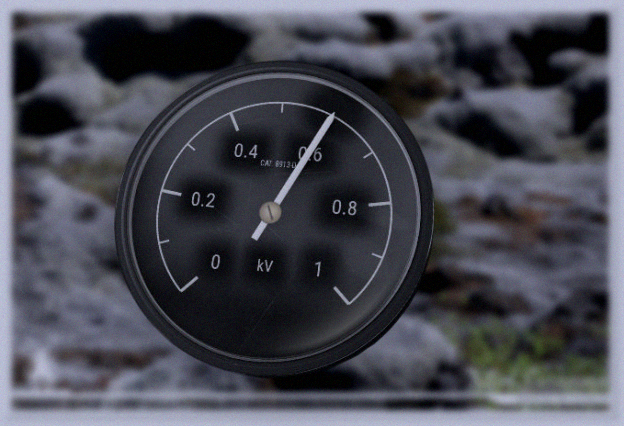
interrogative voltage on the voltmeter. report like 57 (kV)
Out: 0.6 (kV)
